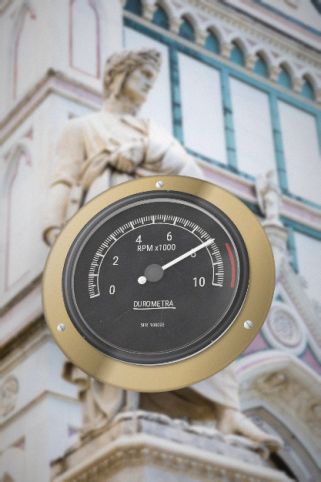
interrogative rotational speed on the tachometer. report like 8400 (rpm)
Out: 8000 (rpm)
